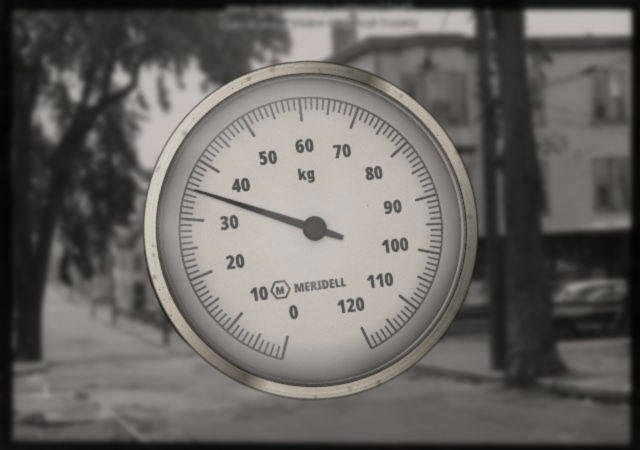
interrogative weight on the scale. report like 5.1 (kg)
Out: 35 (kg)
